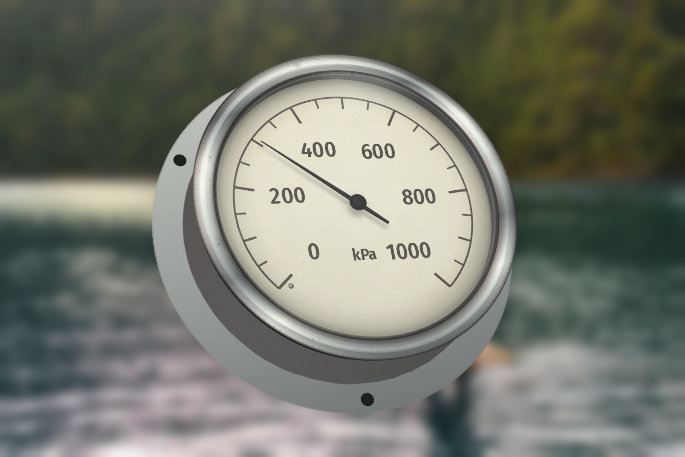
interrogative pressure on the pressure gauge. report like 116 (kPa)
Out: 300 (kPa)
